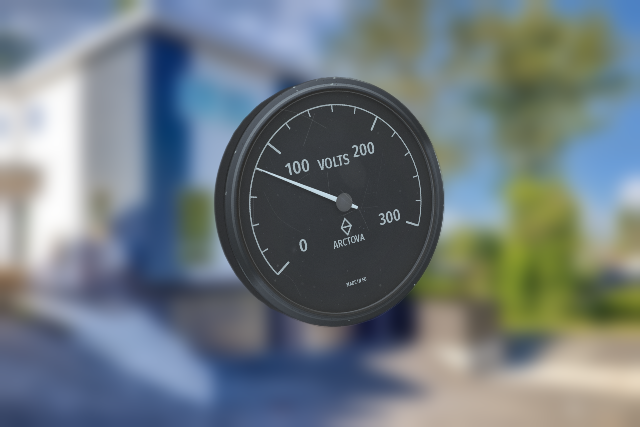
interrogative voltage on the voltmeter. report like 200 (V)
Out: 80 (V)
